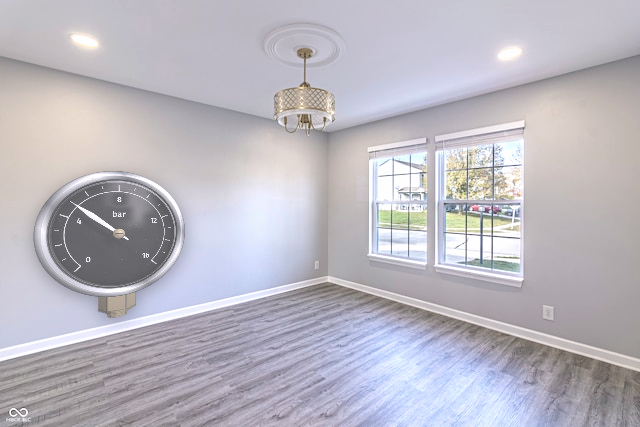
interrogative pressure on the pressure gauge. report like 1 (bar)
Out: 5 (bar)
